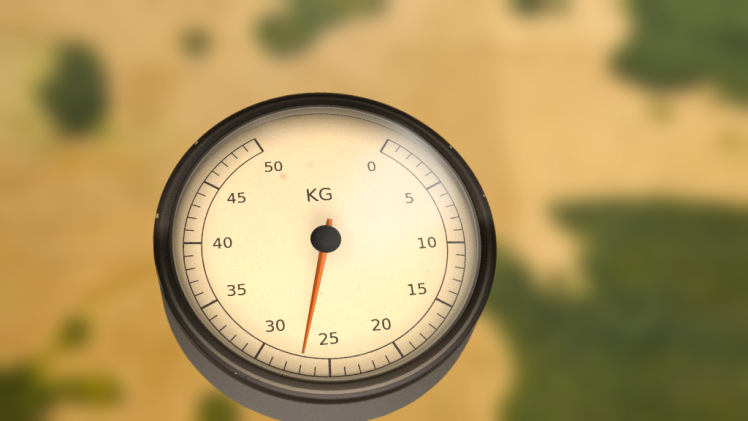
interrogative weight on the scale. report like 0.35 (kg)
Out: 27 (kg)
